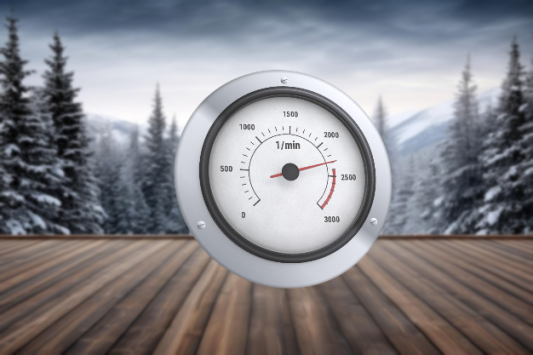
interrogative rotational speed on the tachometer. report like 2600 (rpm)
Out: 2300 (rpm)
